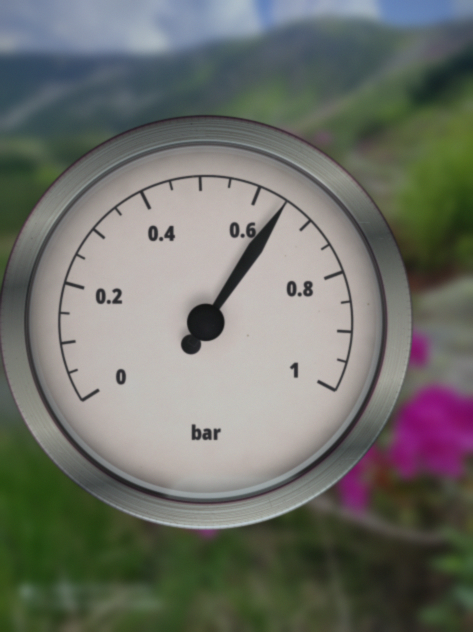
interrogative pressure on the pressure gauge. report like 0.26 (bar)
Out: 0.65 (bar)
